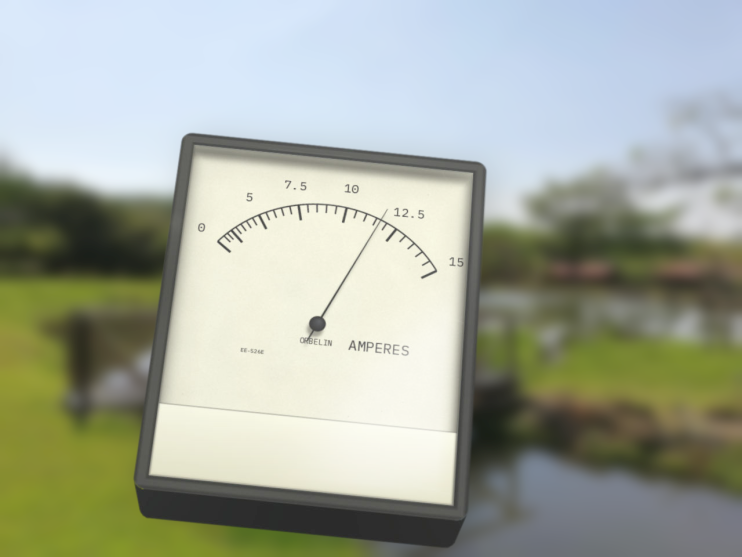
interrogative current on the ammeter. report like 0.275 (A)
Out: 11.75 (A)
